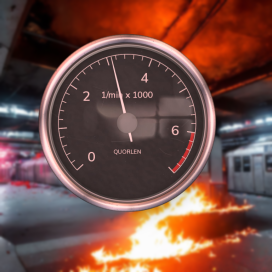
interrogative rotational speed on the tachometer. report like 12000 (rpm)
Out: 3100 (rpm)
